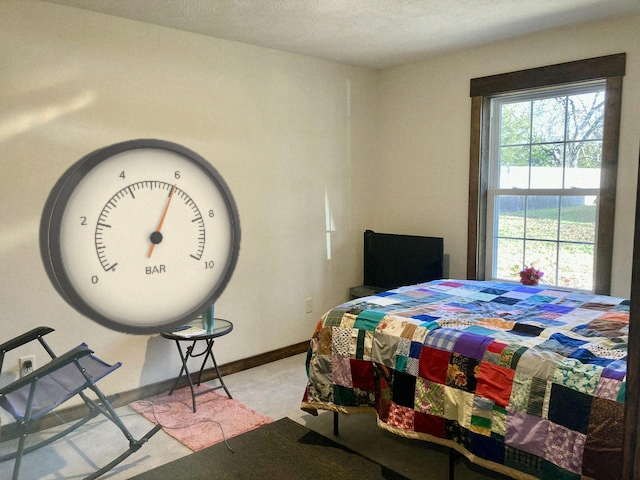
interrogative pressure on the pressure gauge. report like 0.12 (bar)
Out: 6 (bar)
